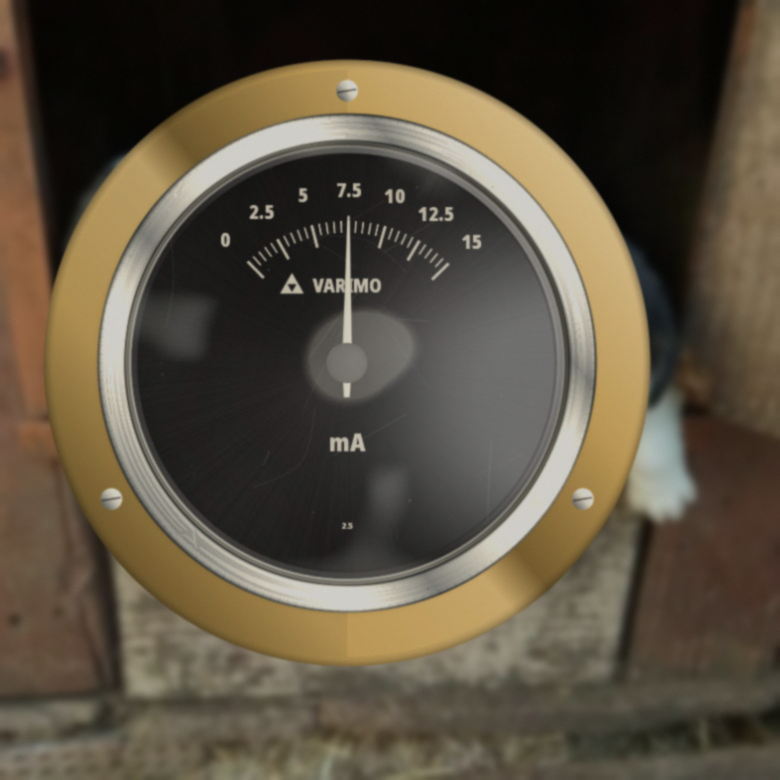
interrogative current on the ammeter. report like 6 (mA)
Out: 7.5 (mA)
